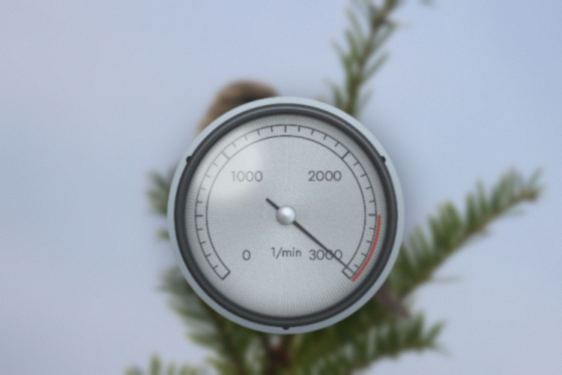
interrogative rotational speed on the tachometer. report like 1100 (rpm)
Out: 2950 (rpm)
